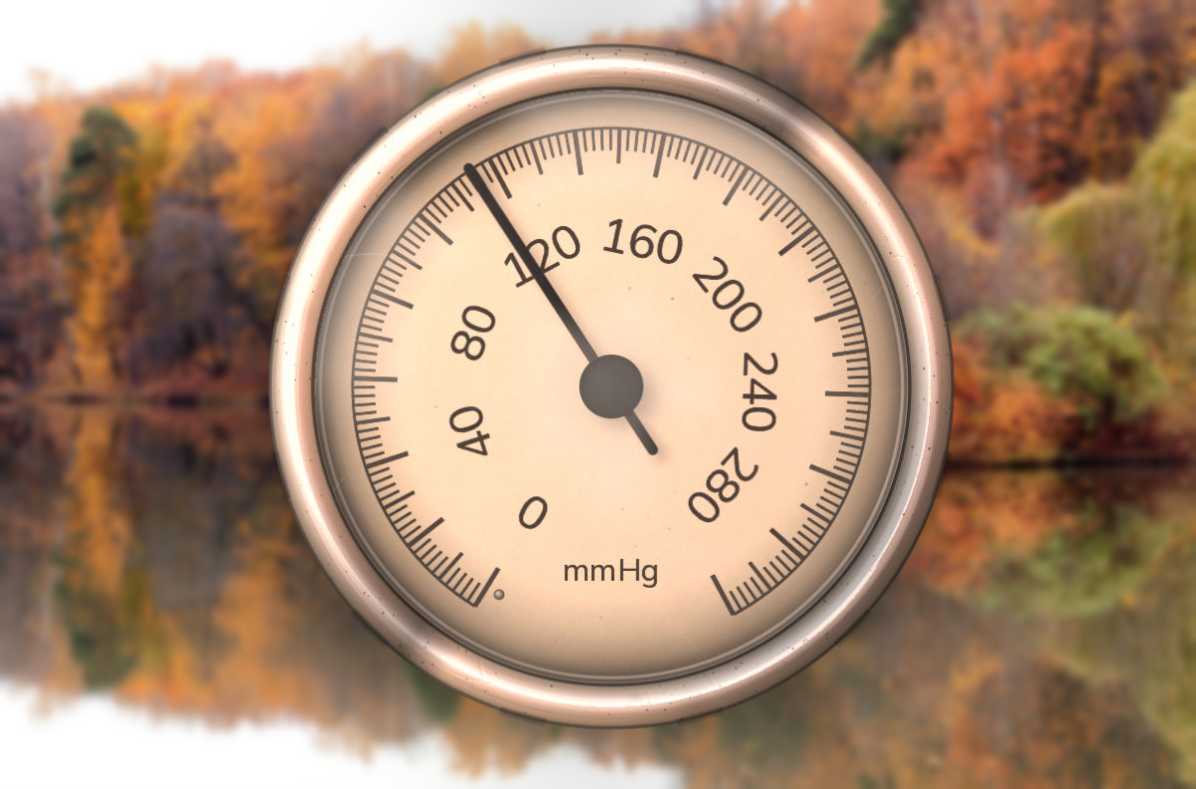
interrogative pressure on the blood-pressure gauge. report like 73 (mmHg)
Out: 115 (mmHg)
